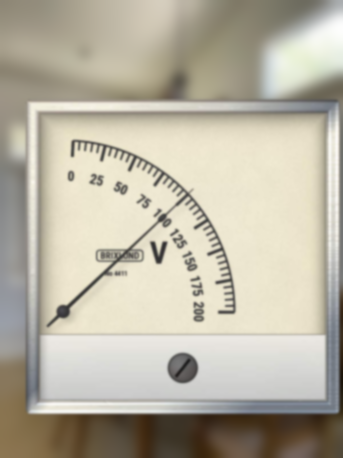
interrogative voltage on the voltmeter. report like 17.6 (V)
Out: 100 (V)
